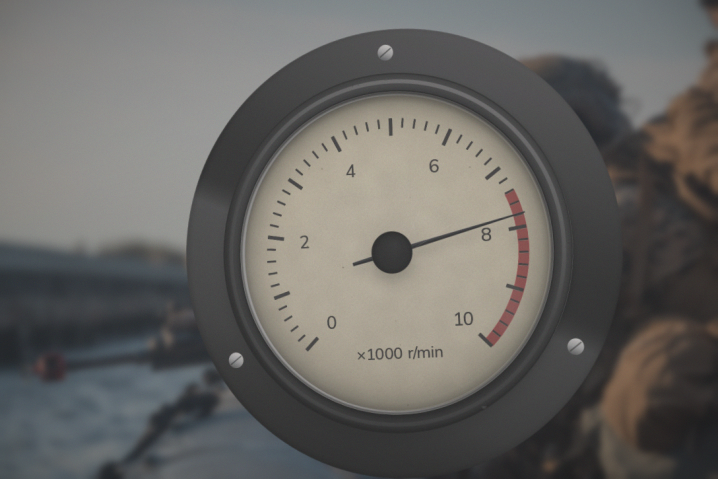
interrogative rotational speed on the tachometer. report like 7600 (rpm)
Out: 7800 (rpm)
